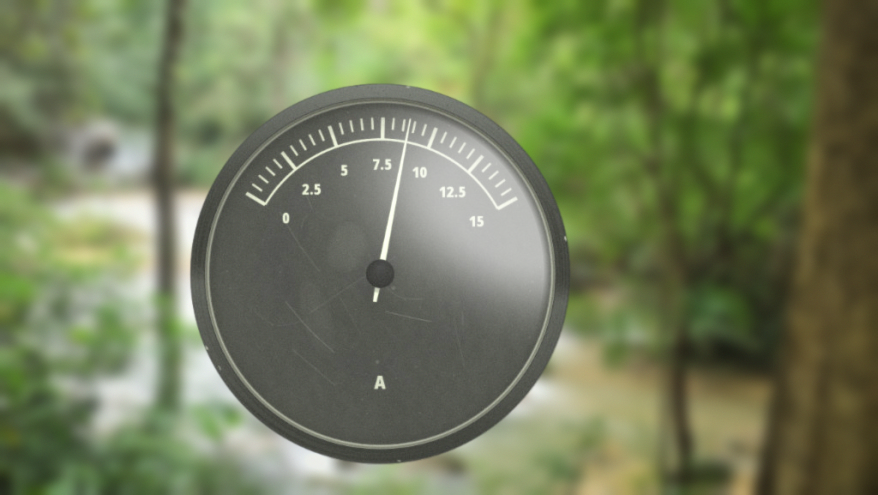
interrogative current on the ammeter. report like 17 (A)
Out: 8.75 (A)
